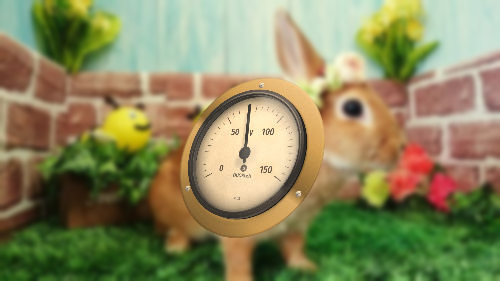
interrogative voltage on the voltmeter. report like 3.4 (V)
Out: 70 (V)
